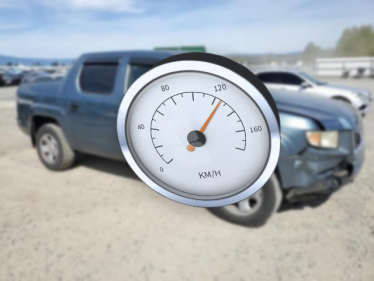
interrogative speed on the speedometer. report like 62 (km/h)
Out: 125 (km/h)
